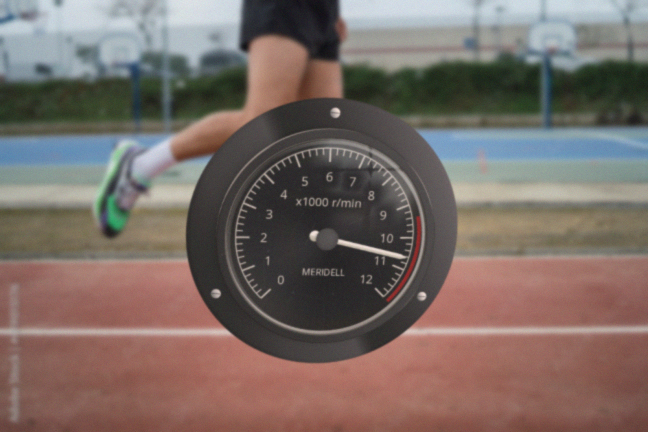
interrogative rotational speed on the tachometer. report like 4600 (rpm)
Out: 10600 (rpm)
